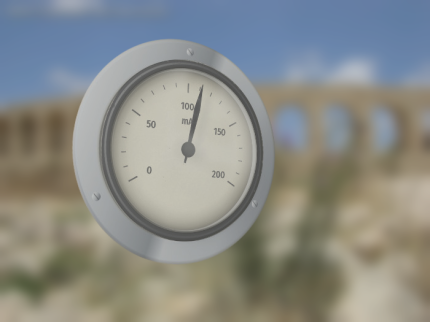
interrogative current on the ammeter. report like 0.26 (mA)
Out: 110 (mA)
